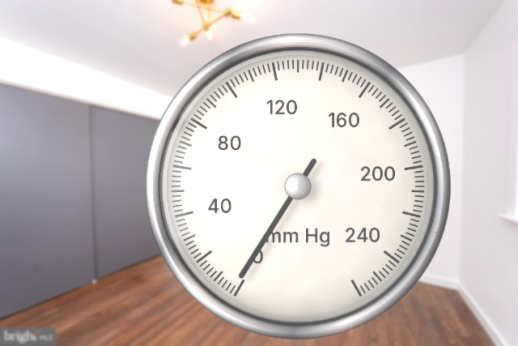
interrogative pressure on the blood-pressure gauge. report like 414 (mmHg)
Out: 2 (mmHg)
